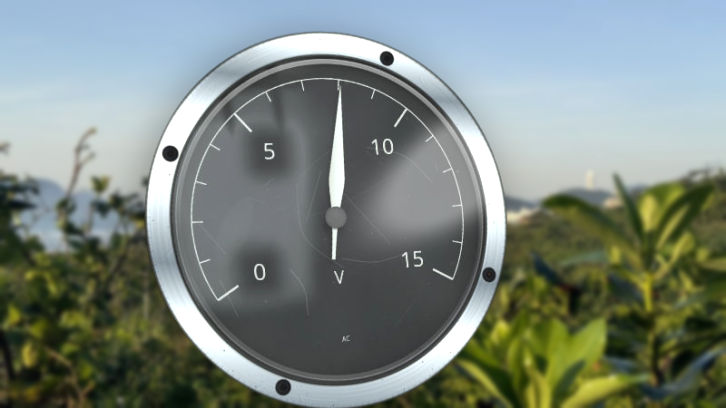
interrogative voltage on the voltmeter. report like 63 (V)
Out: 8 (V)
